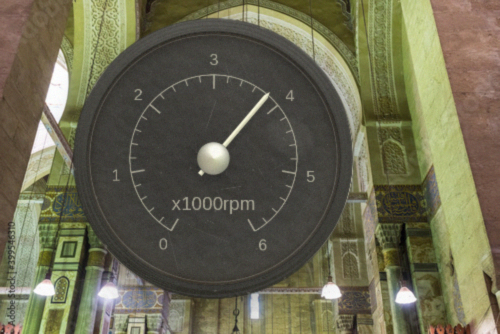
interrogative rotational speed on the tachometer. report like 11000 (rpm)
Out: 3800 (rpm)
